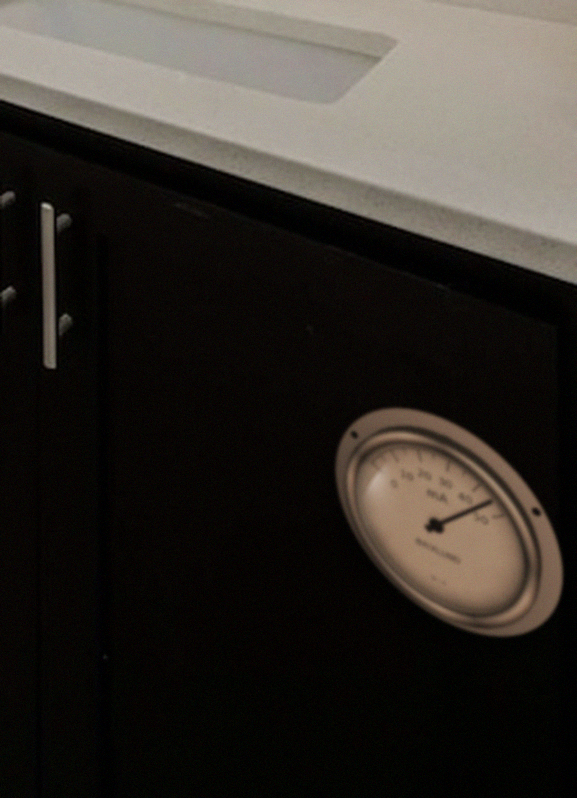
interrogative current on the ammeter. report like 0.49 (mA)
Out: 45 (mA)
